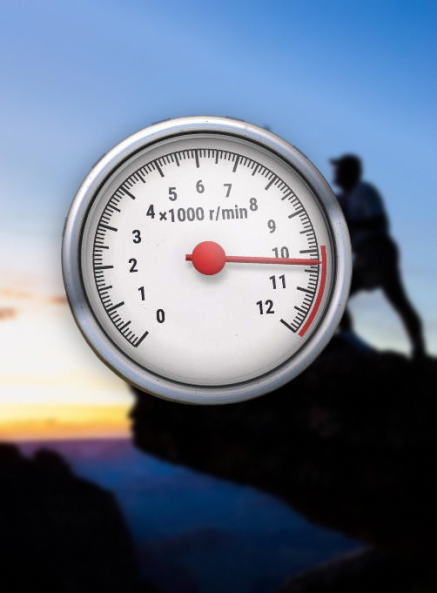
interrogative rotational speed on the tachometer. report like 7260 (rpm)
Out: 10300 (rpm)
